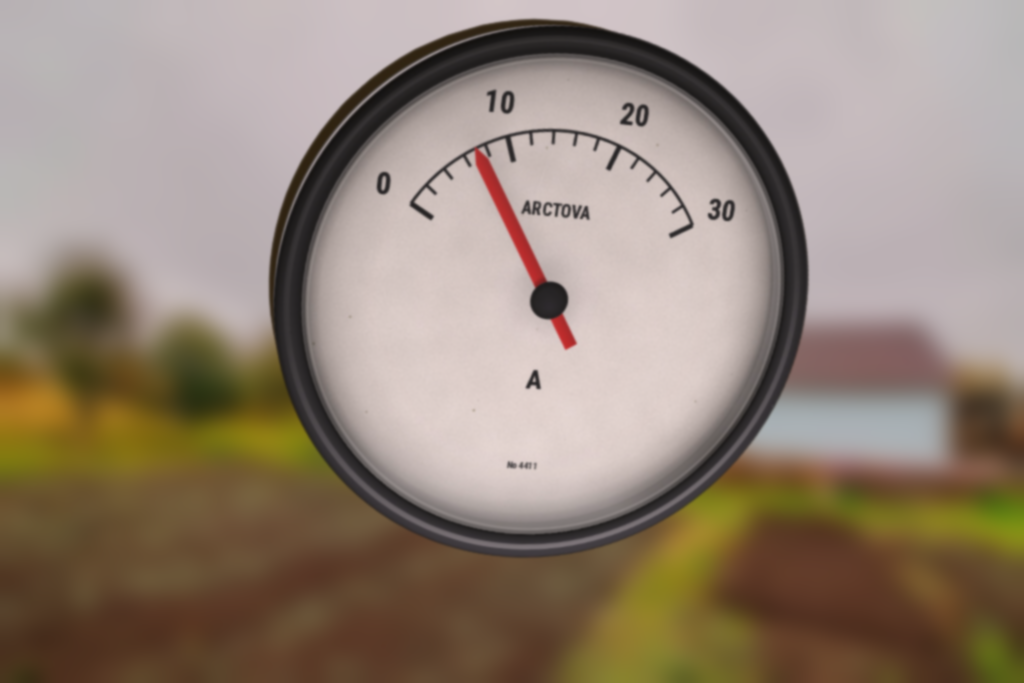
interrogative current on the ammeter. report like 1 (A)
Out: 7 (A)
